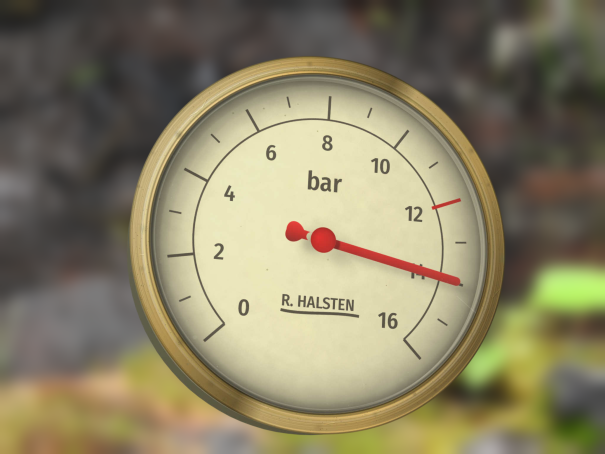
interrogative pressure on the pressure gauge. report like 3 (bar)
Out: 14 (bar)
